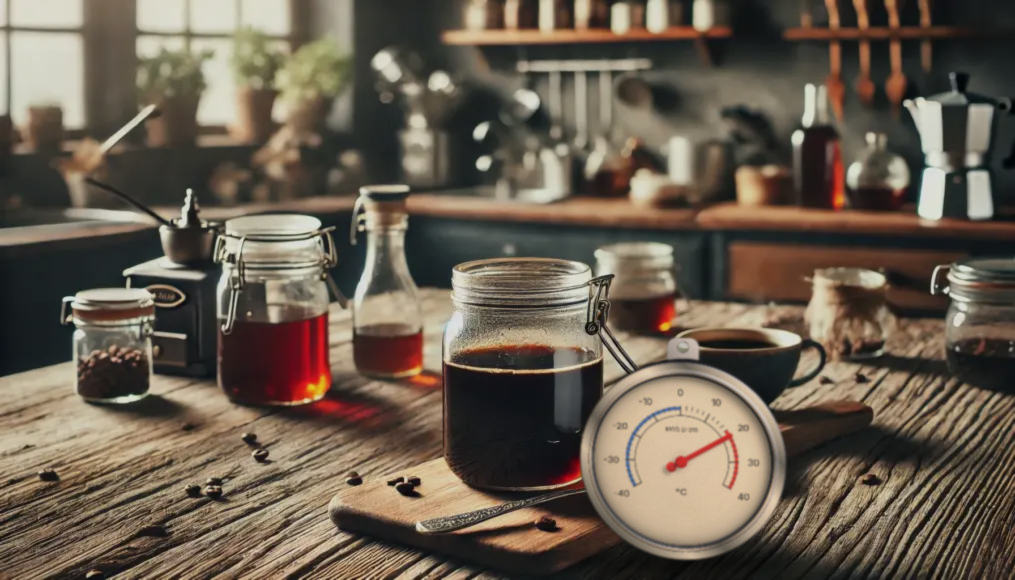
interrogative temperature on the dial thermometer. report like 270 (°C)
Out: 20 (°C)
